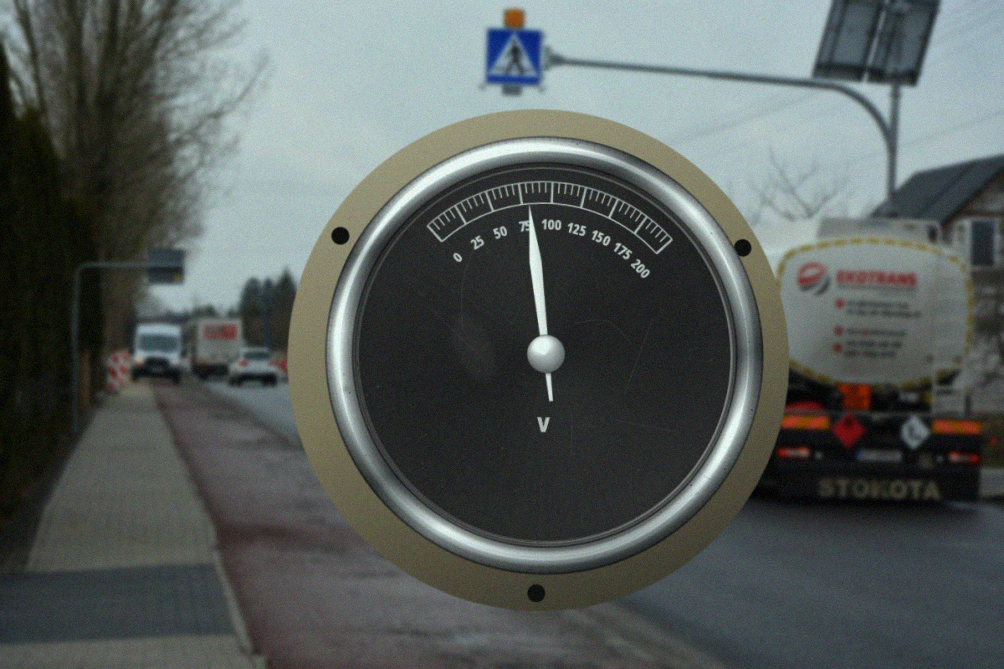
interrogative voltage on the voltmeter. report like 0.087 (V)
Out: 80 (V)
